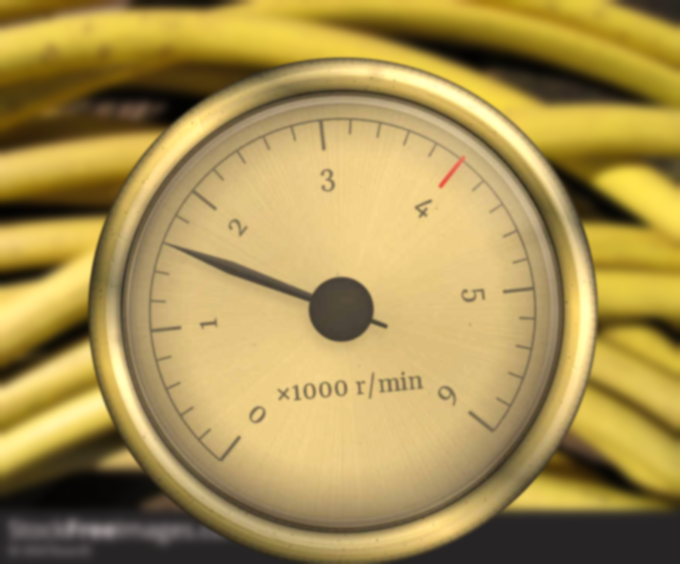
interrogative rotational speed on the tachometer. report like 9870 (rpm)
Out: 1600 (rpm)
